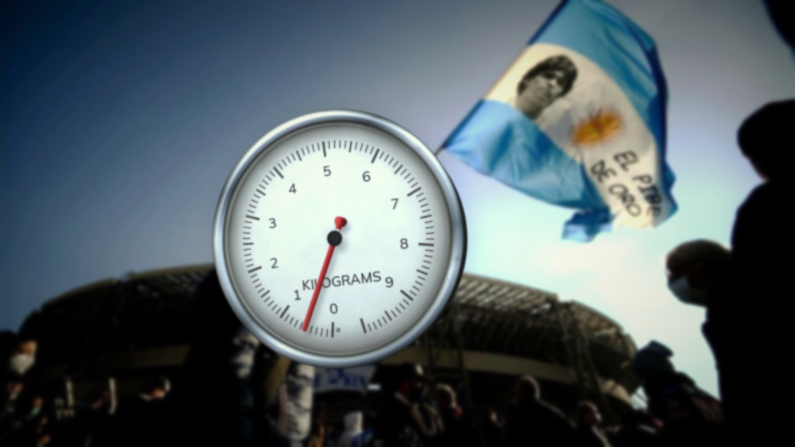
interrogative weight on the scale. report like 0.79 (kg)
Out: 0.5 (kg)
